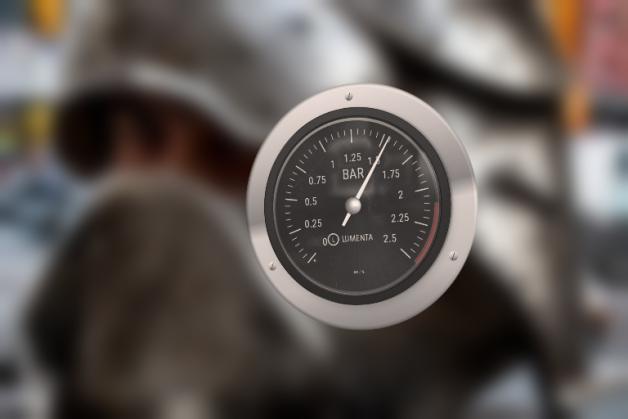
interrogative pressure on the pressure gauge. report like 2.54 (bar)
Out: 1.55 (bar)
